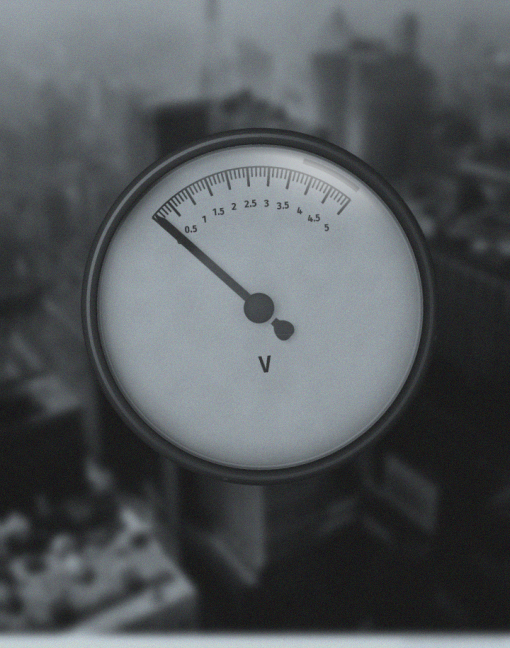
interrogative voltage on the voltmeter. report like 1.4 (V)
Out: 0.1 (V)
